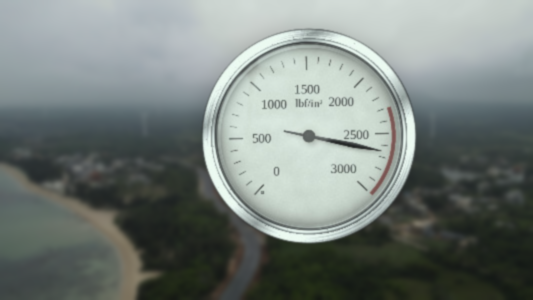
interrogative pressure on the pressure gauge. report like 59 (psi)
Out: 2650 (psi)
